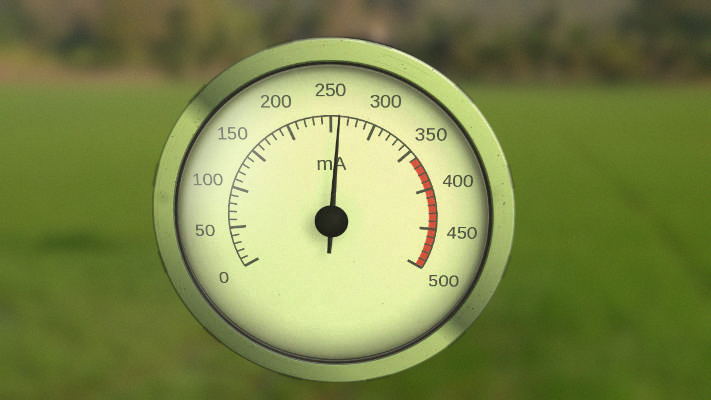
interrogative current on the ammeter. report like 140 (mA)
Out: 260 (mA)
